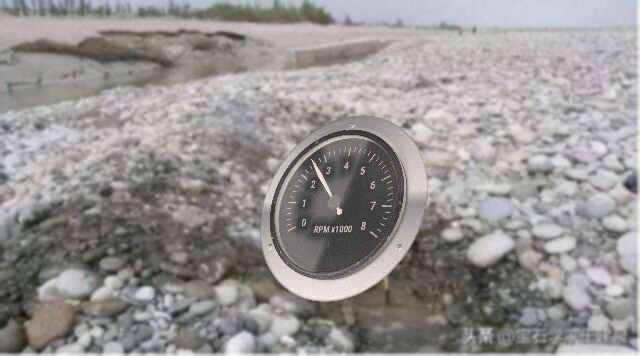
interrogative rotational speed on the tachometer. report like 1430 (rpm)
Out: 2600 (rpm)
